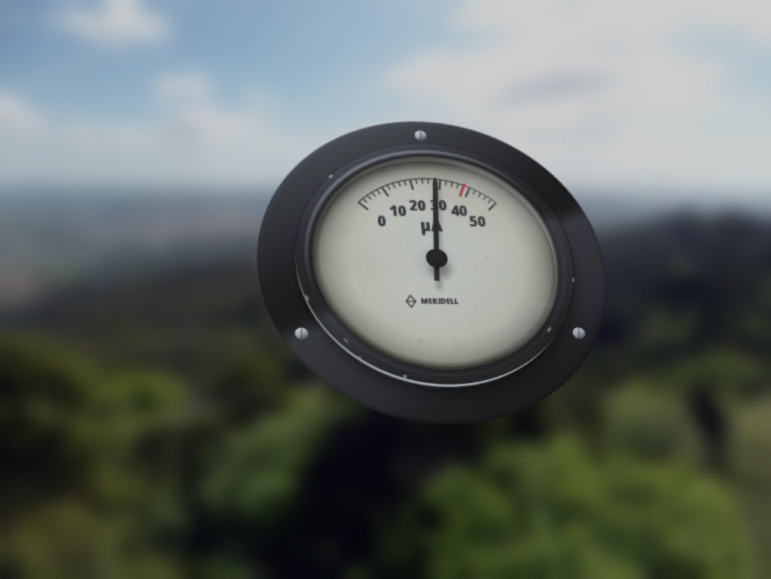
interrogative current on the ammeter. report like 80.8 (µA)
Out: 28 (µA)
